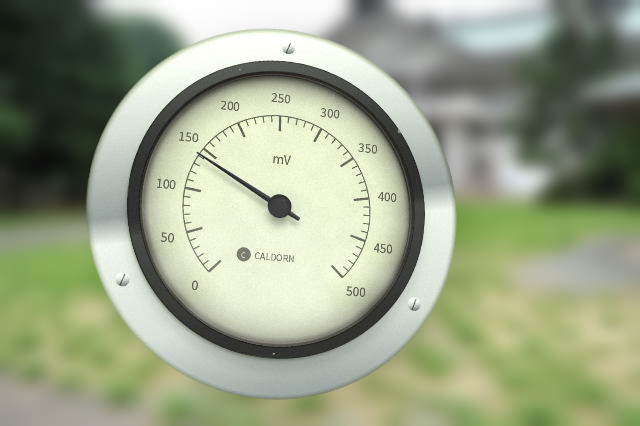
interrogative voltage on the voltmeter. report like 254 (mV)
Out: 140 (mV)
